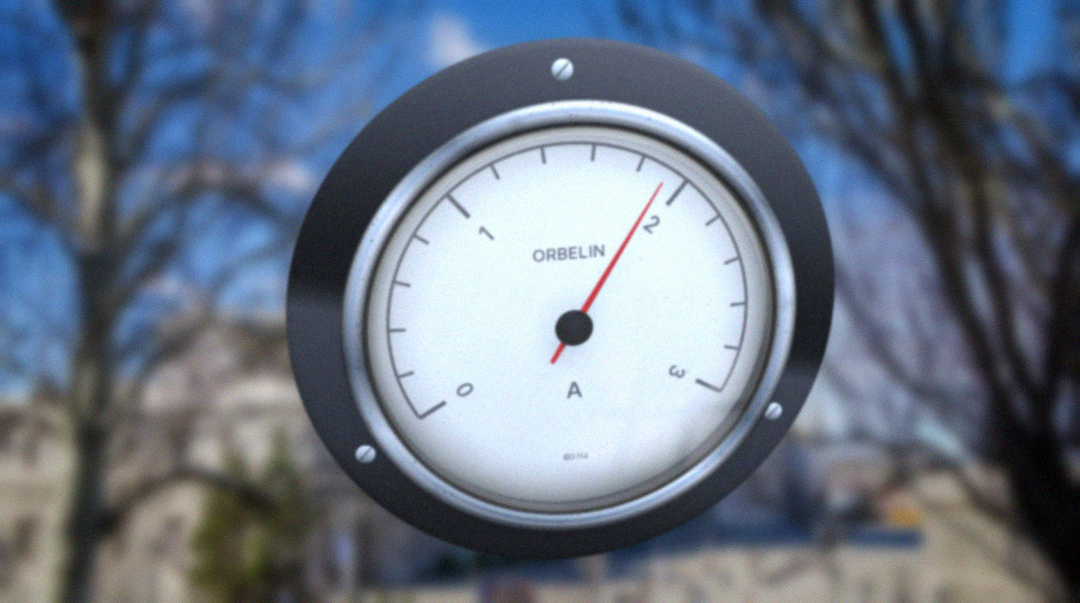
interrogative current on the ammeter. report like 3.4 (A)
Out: 1.9 (A)
